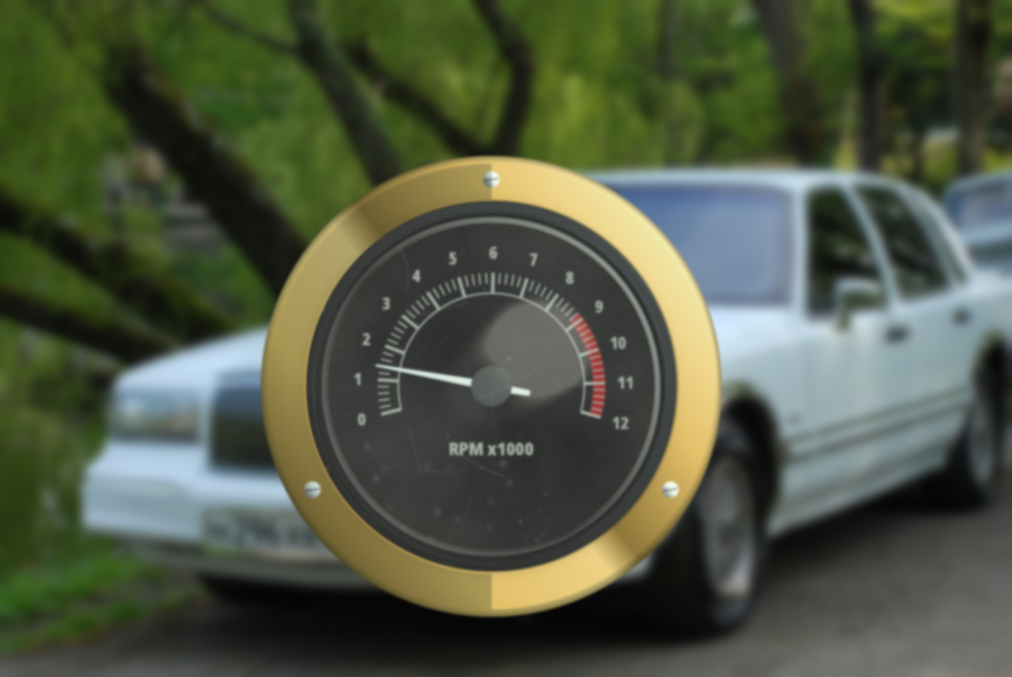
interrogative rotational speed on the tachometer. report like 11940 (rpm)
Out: 1400 (rpm)
